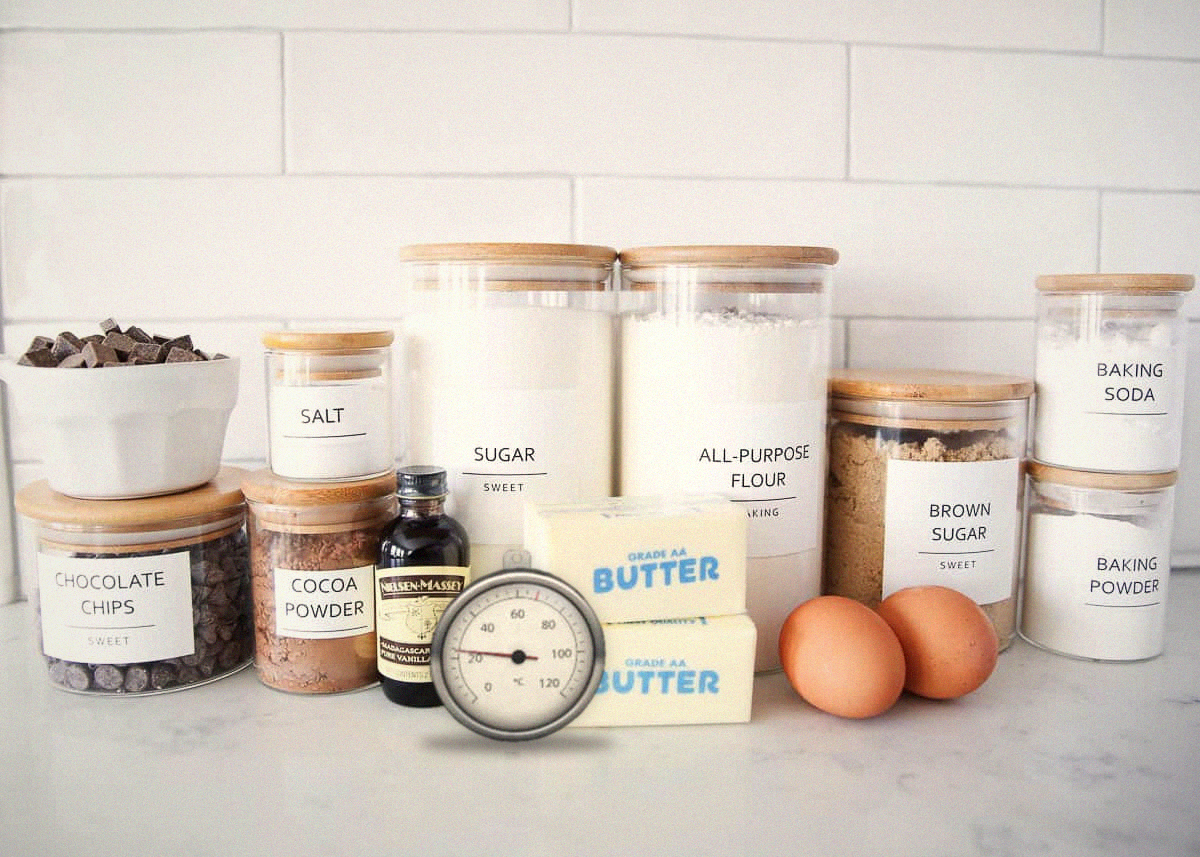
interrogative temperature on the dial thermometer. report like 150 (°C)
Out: 24 (°C)
